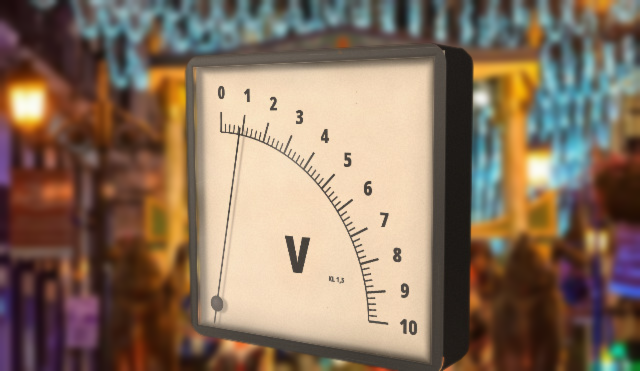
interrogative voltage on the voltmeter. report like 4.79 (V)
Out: 1 (V)
